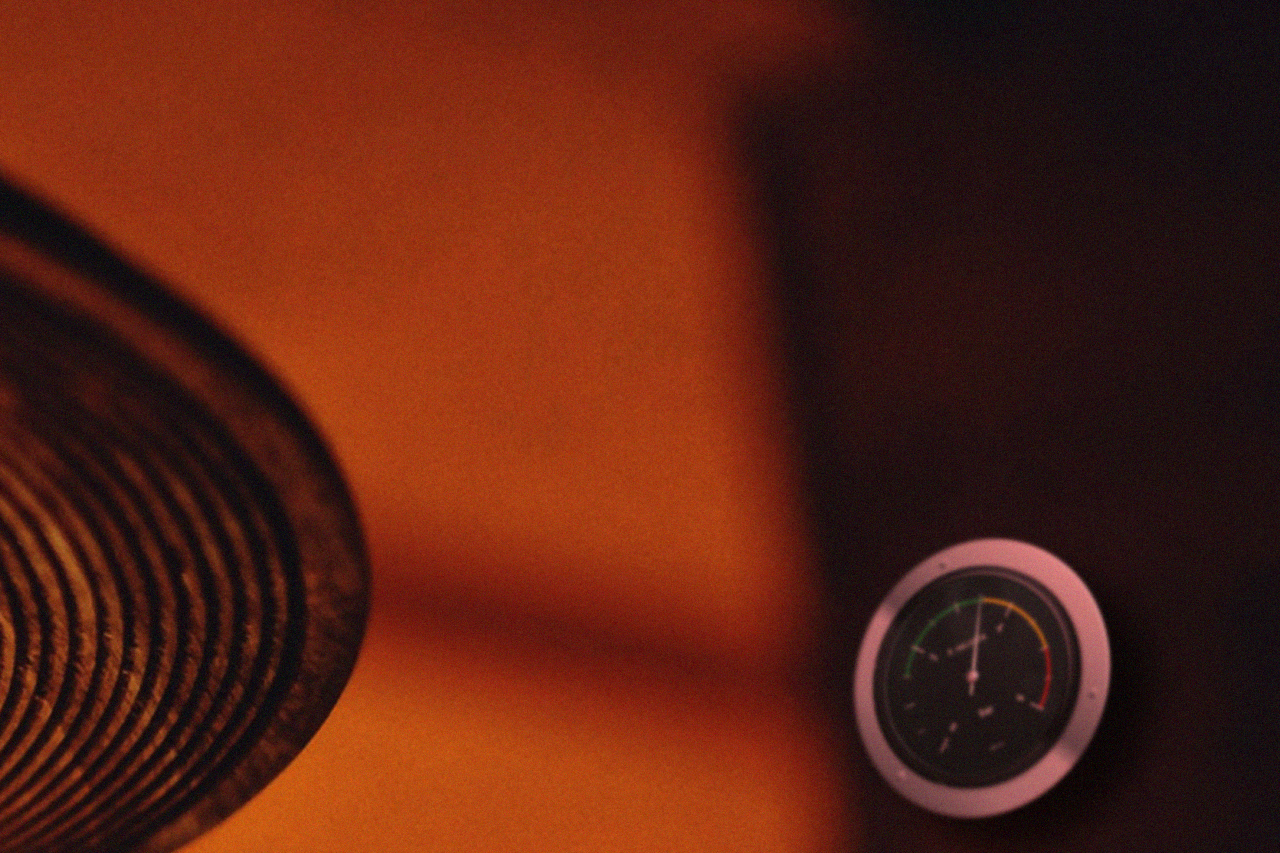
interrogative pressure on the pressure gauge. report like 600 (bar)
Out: 3.5 (bar)
